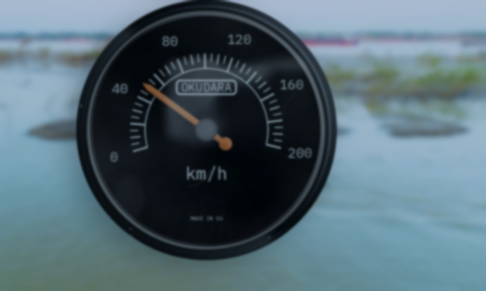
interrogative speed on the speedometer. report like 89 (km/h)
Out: 50 (km/h)
